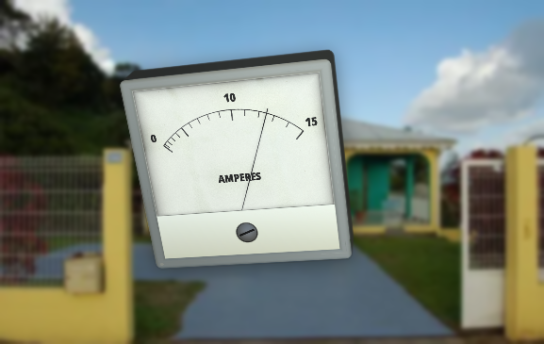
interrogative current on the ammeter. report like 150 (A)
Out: 12.5 (A)
